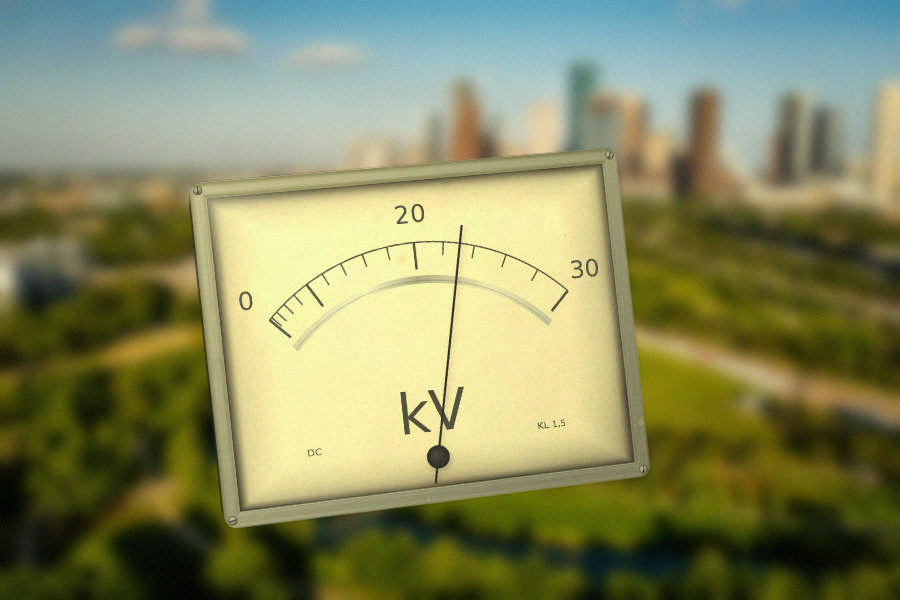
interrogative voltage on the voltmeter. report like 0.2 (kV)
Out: 23 (kV)
